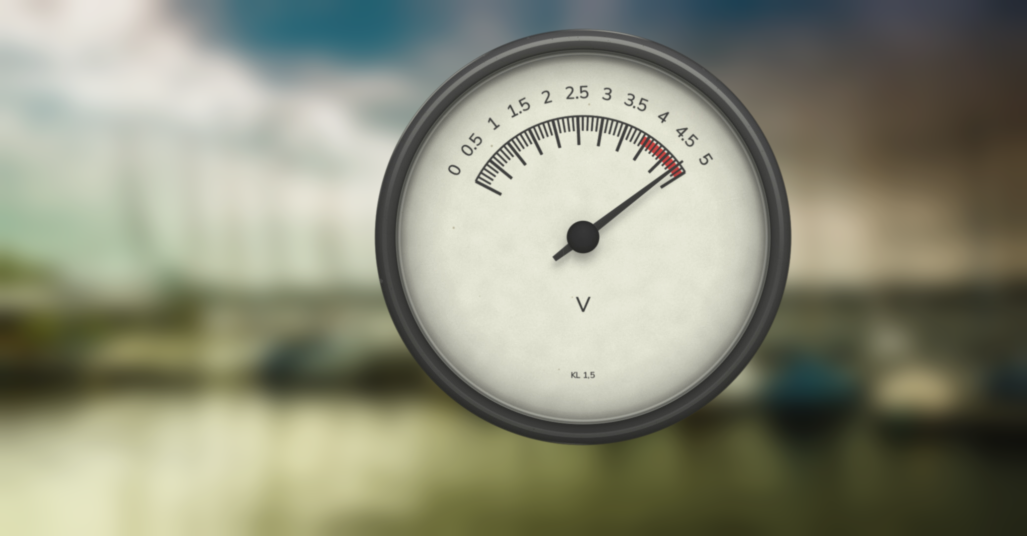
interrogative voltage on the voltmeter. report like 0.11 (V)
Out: 4.8 (V)
